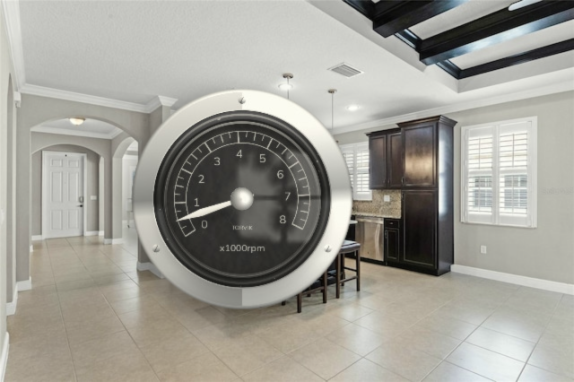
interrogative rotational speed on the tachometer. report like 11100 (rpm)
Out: 500 (rpm)
